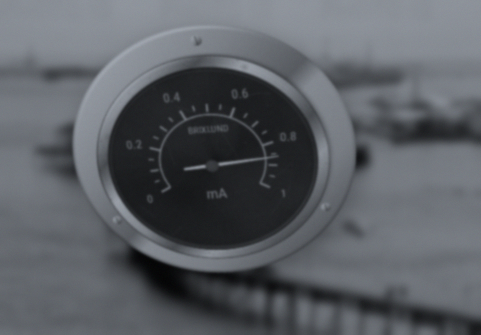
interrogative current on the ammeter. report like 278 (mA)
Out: 0.85 (mA)
